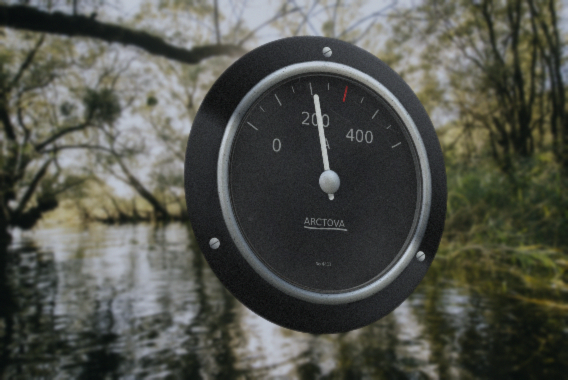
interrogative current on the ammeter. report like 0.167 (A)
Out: 200 (A)
